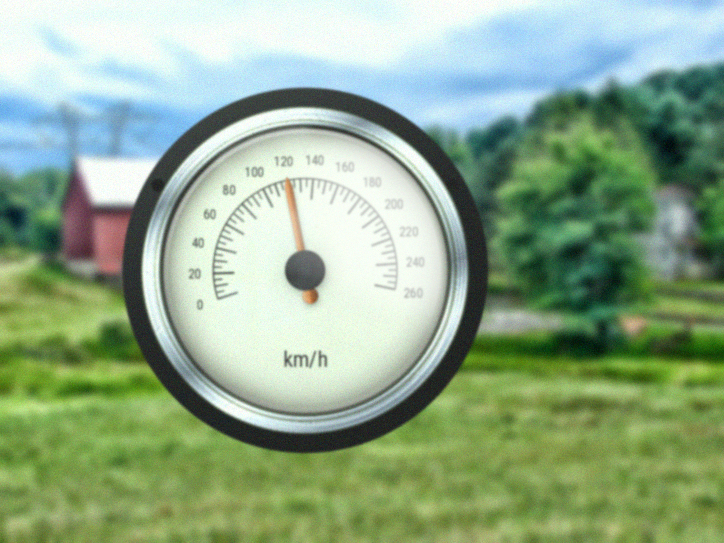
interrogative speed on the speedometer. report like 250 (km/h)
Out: 120 (km/h)
